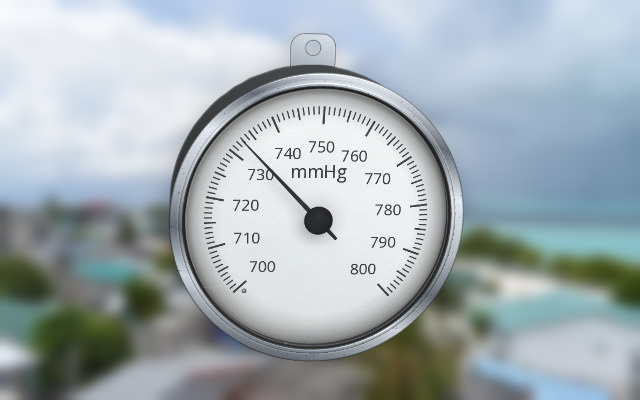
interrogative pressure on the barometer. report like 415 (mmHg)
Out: 733 (mmHg)
